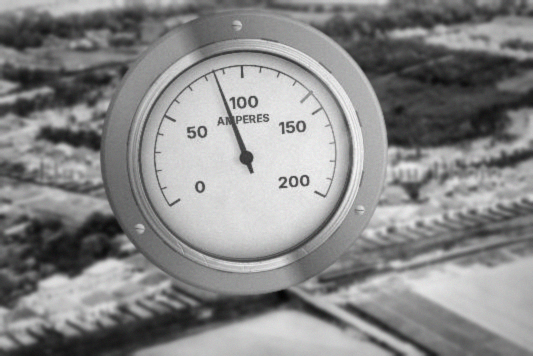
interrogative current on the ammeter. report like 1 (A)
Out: 85 (A)
